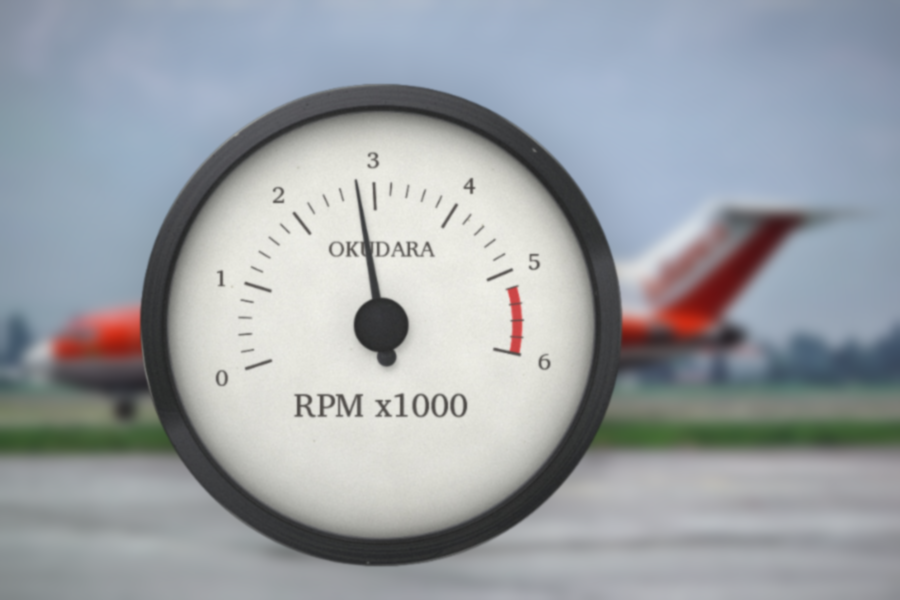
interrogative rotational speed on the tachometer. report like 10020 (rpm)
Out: 2800 (rpm)
